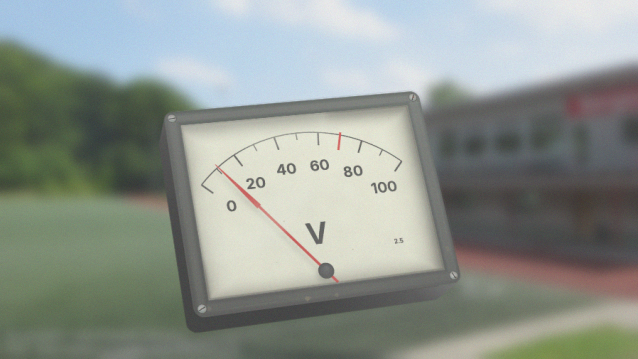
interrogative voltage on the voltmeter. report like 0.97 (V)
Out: 10 (V)
